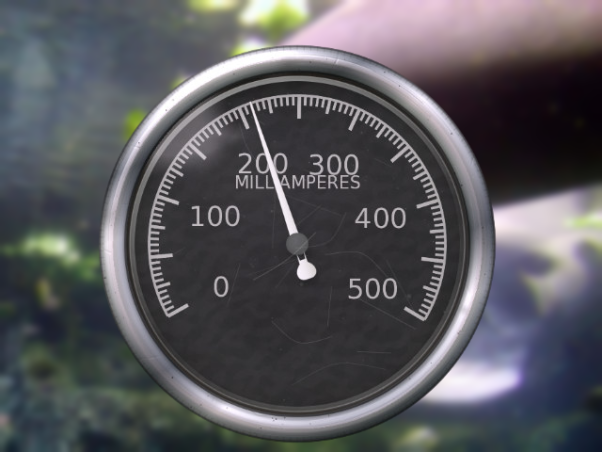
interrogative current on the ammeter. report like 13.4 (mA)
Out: 210 (mA)
